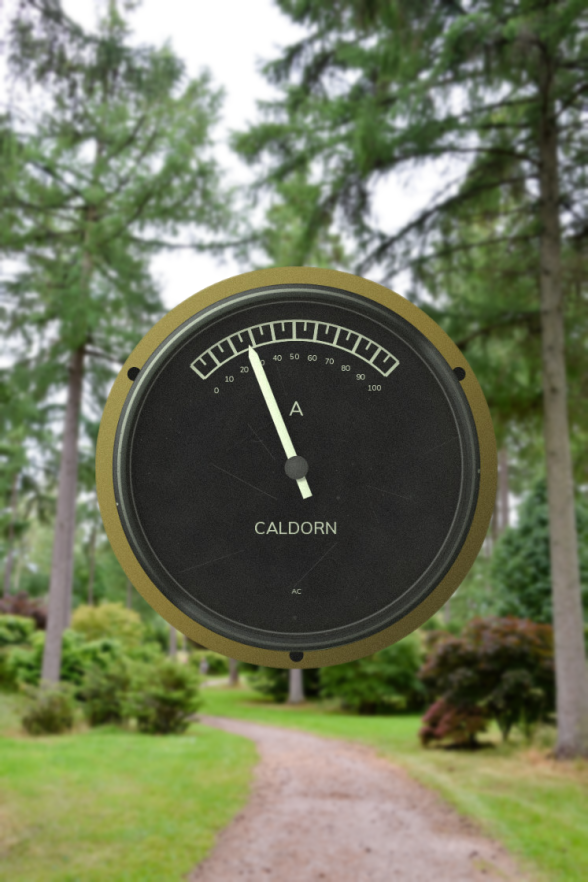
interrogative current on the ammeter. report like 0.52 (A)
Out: 27.5 (A)
